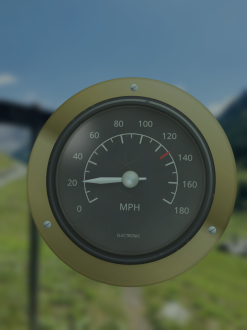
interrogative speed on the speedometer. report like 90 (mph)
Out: 20 (mph)
